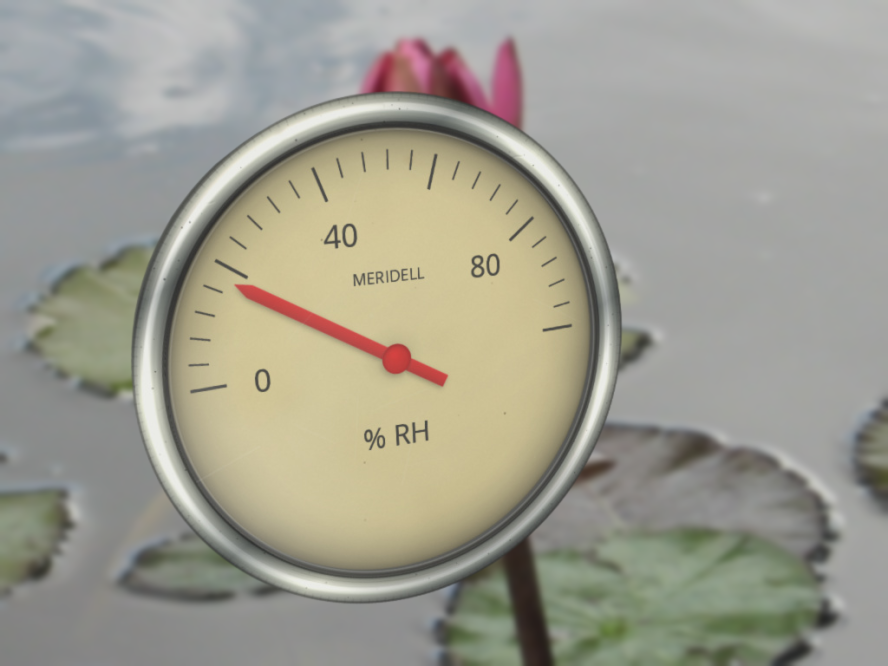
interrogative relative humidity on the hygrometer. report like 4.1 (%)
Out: 18 (%)
